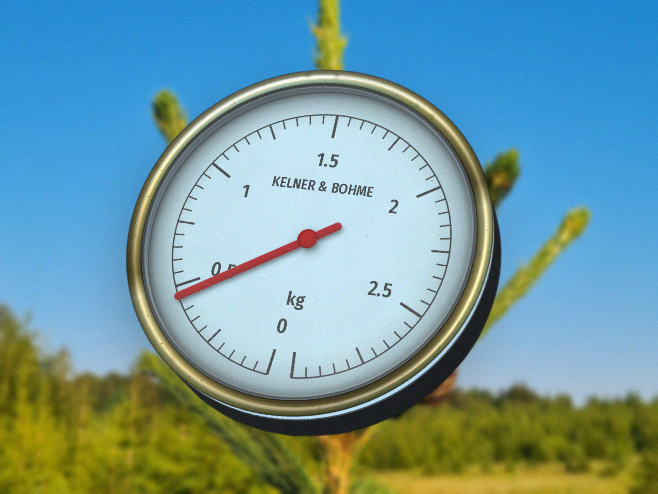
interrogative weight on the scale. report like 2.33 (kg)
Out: 0.45 (kg)
